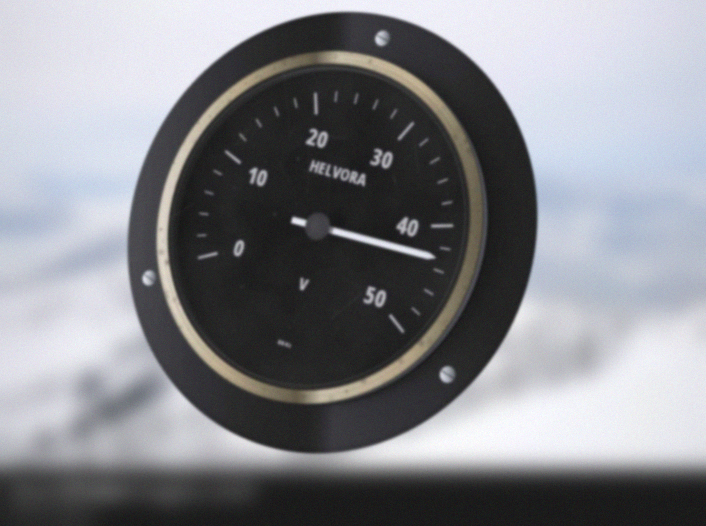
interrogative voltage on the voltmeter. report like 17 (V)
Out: 43 (V)
